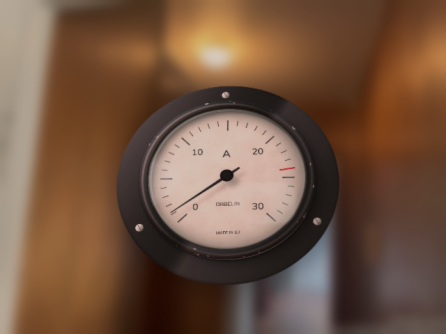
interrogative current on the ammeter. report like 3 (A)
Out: 1 (A)
